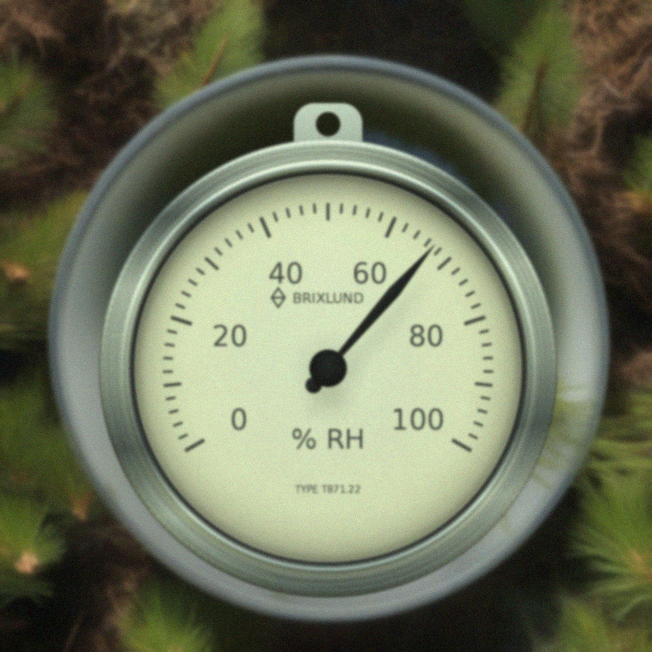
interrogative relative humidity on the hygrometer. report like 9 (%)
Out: 67 (%)
